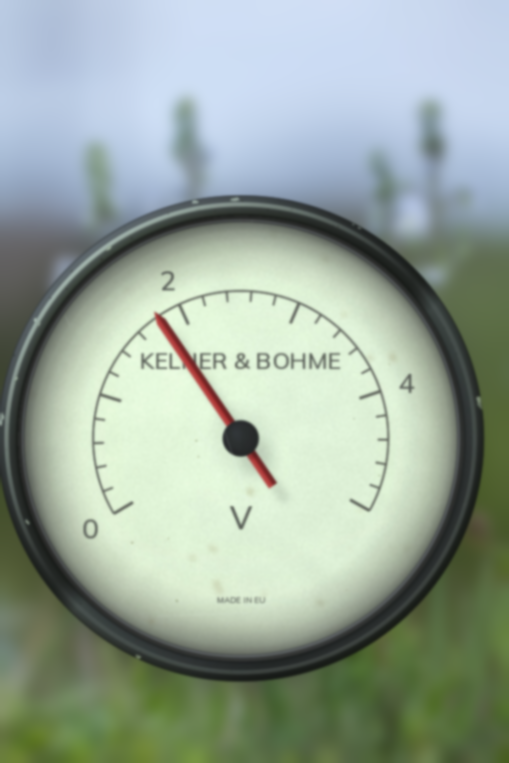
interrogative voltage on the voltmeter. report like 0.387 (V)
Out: 1.8 (V)
